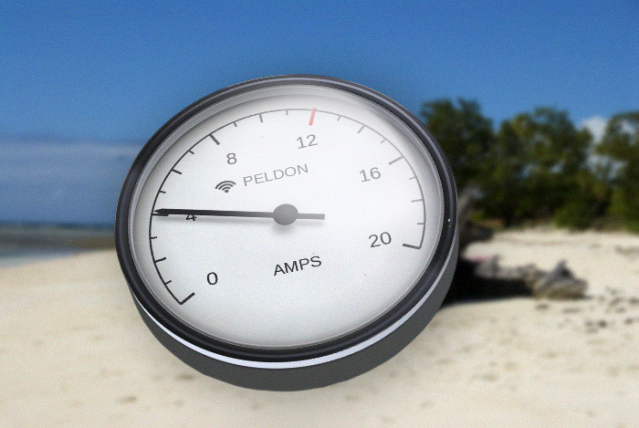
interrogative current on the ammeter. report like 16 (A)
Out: 4 (A)
